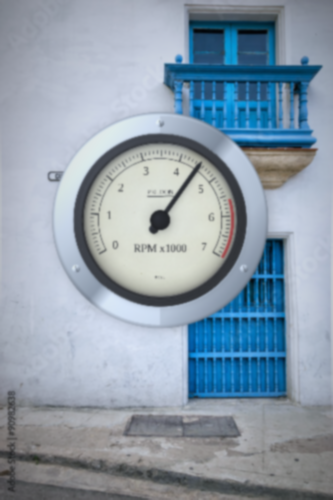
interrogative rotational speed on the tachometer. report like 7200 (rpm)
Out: 4500 (rpm)
